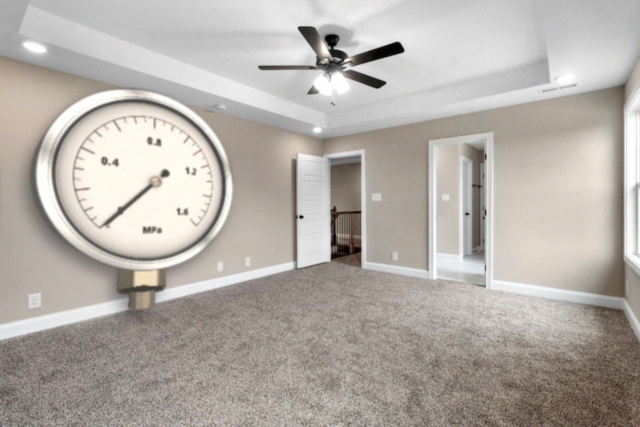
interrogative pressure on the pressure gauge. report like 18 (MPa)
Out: 0 (MPa)
